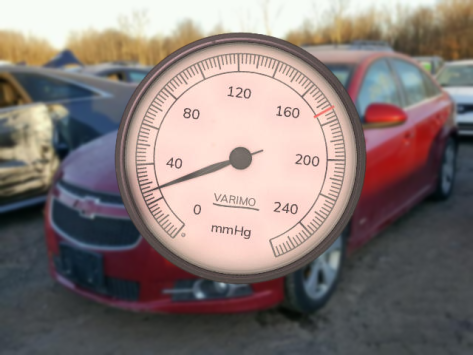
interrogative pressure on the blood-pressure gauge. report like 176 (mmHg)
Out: 26 (mmHg)
